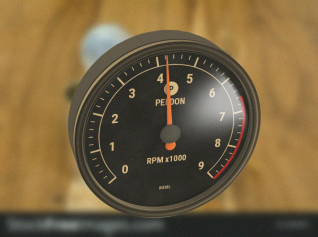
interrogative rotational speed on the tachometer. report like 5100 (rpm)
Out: 4200 (rpm)
